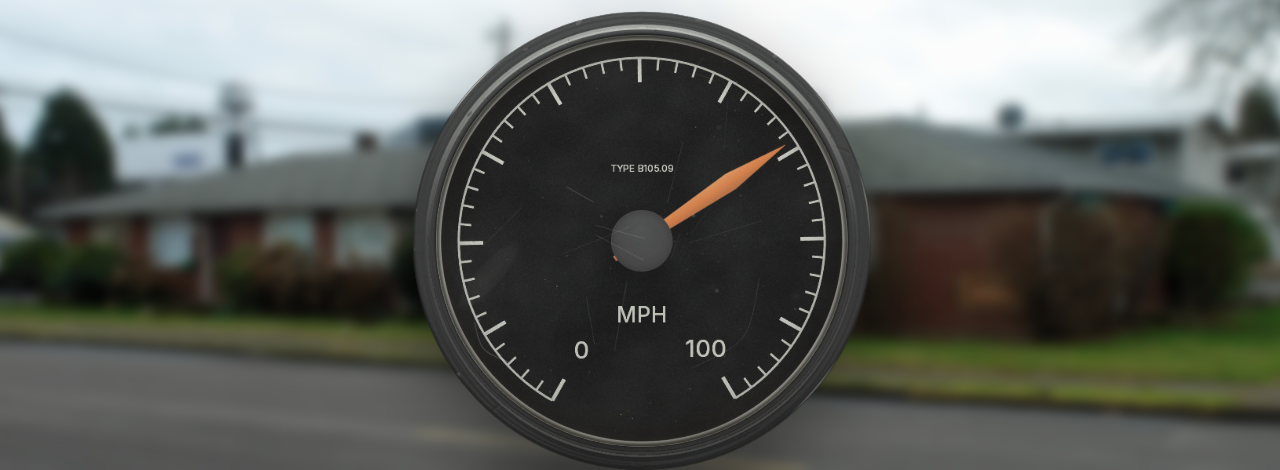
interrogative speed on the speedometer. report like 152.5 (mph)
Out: 69 (mph)
